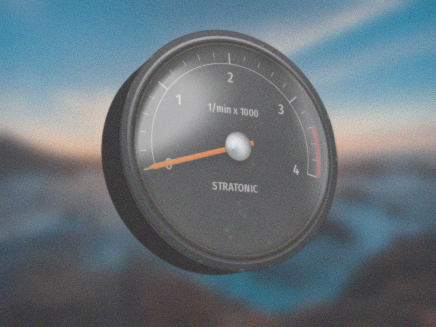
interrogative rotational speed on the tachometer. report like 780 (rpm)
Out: 0 (rpm)
